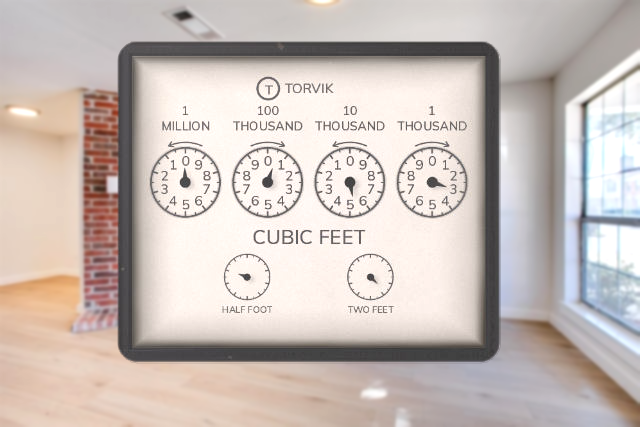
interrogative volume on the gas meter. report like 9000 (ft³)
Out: 5300 (ft³)
